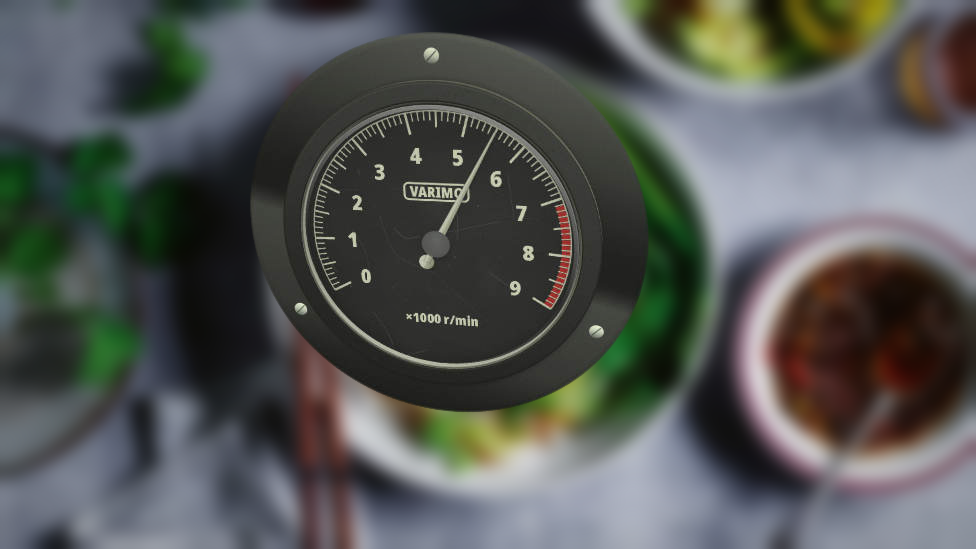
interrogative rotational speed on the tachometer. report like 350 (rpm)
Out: 5500 (rpm)
